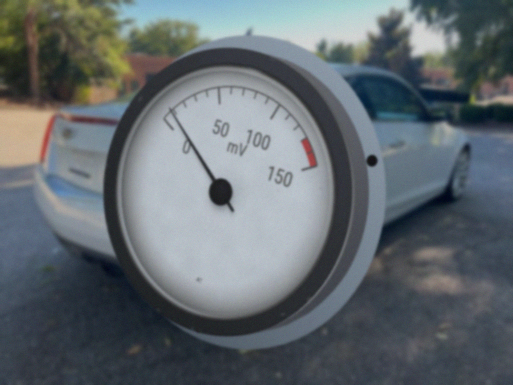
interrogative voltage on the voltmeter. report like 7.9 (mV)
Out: 10 (mV)
